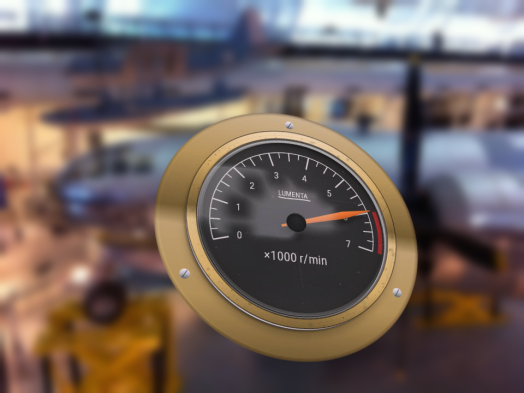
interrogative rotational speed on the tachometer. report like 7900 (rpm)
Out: 6000 (rpm)
